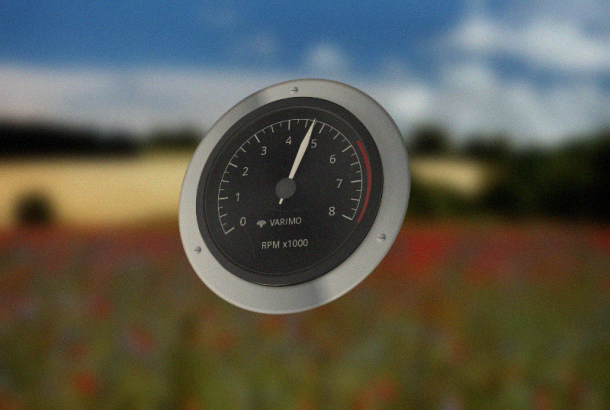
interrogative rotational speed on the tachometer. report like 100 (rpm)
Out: 4750 (rpm)
